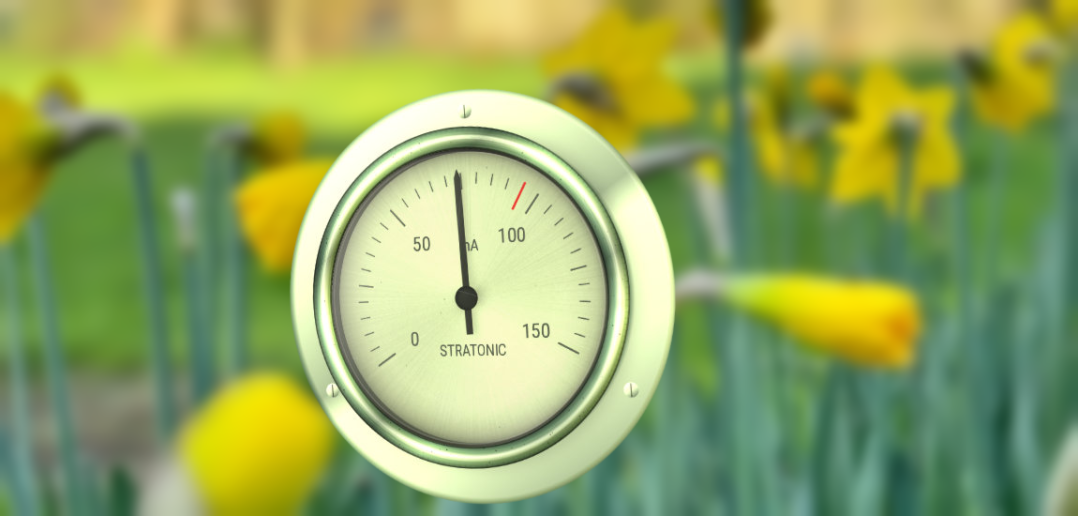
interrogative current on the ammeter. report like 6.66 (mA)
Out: 75 (mA)
